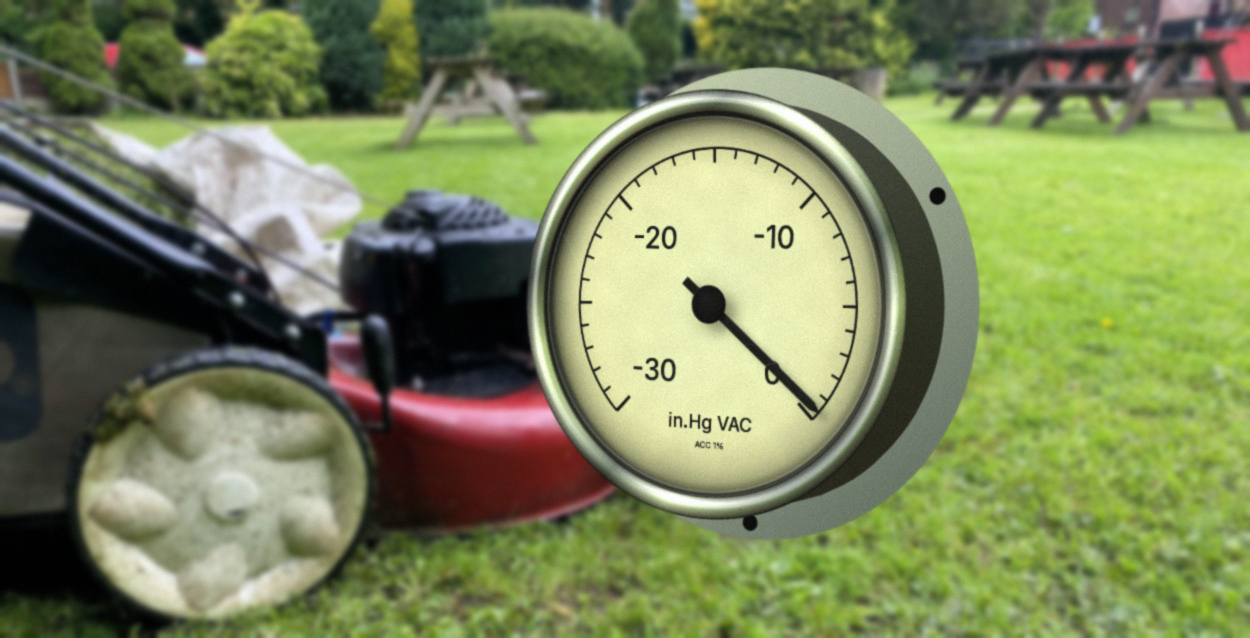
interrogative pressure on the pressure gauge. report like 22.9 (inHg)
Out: -0.5 (inHg)
